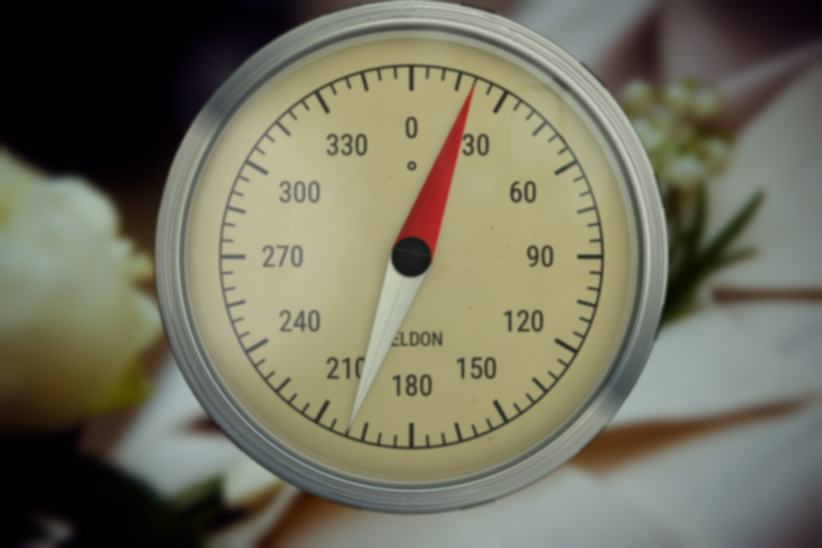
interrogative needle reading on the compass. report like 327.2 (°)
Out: 20 (°)
